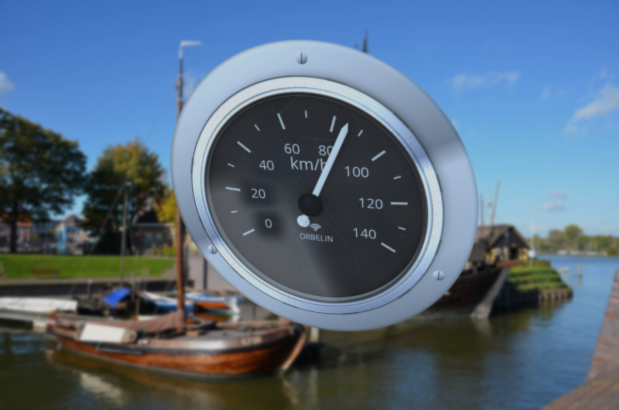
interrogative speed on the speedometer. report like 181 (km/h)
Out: 85 (km/h)
